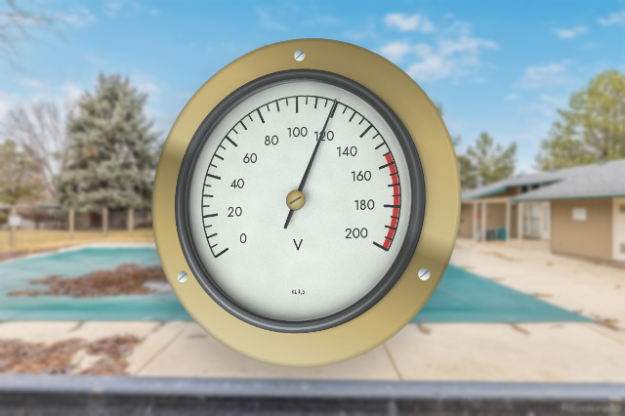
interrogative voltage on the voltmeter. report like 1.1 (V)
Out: 120 (V)
